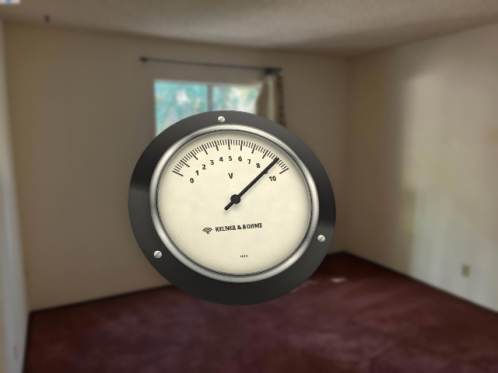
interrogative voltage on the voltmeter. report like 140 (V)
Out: 9 (V)
